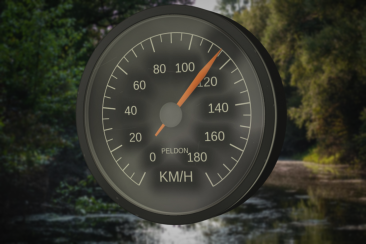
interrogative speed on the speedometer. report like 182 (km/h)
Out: 115 (km/h)
